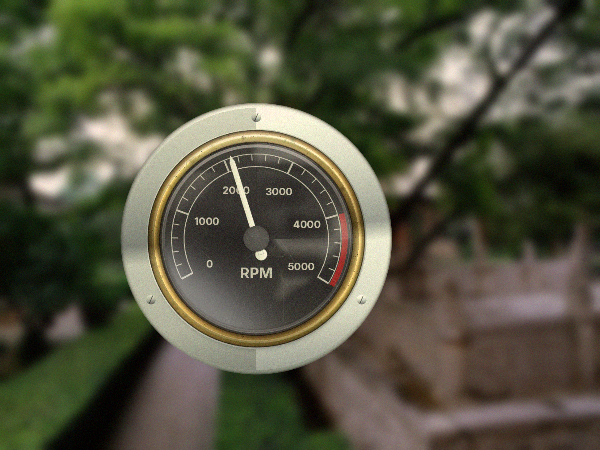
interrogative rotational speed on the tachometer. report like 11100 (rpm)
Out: 2100 (rpm)
